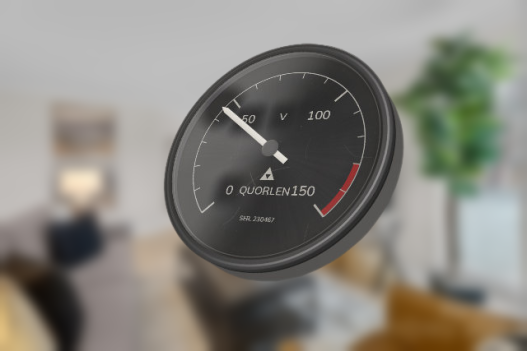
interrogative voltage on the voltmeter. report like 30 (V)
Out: 45 (V)
